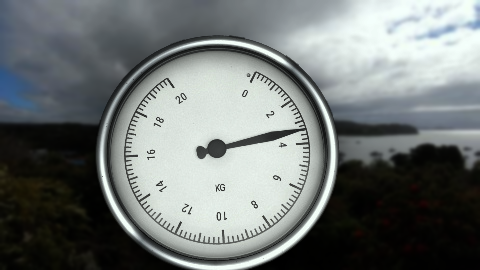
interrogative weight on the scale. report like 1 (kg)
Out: 3.4 (kg)
